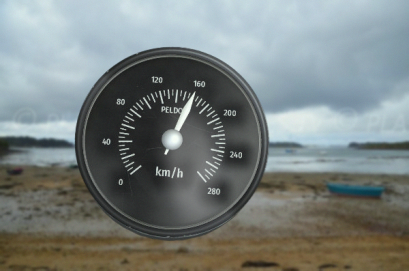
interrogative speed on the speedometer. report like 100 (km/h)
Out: 160 (km/h)
